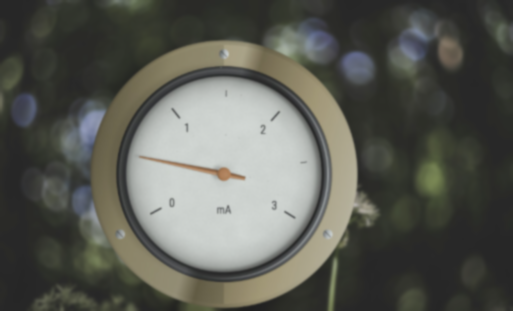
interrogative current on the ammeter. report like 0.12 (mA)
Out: 0.5 (mA)
